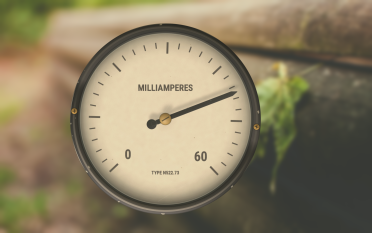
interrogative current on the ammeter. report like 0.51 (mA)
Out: 45 (mA)
